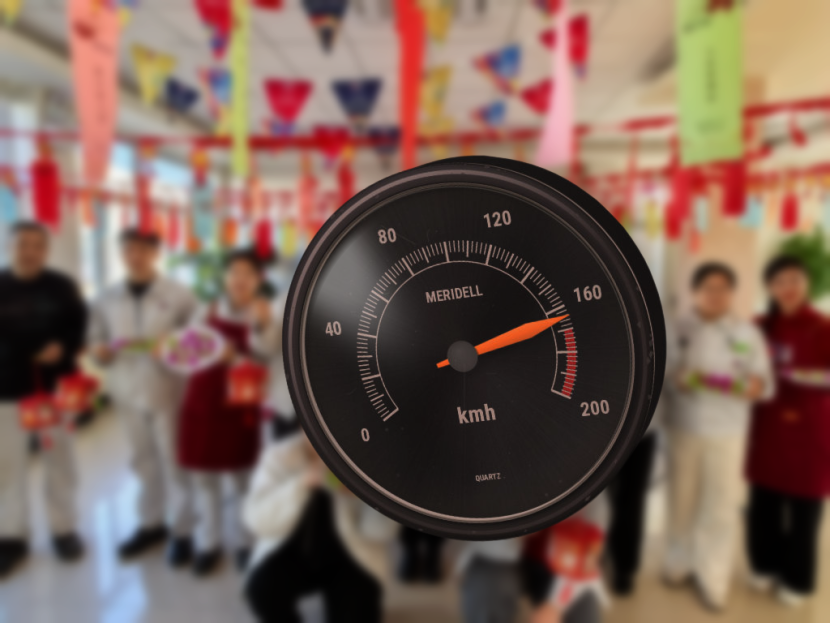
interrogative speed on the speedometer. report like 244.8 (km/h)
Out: 164 (km/h)
